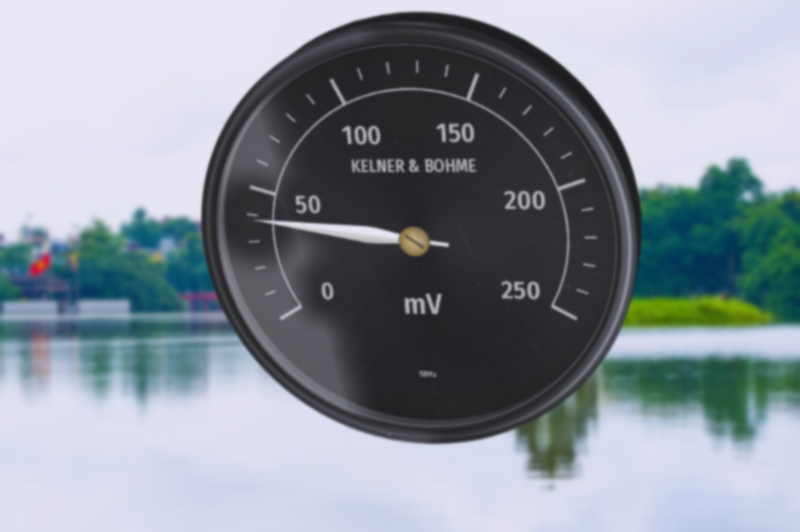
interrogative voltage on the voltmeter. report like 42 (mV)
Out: 40 (mV)
